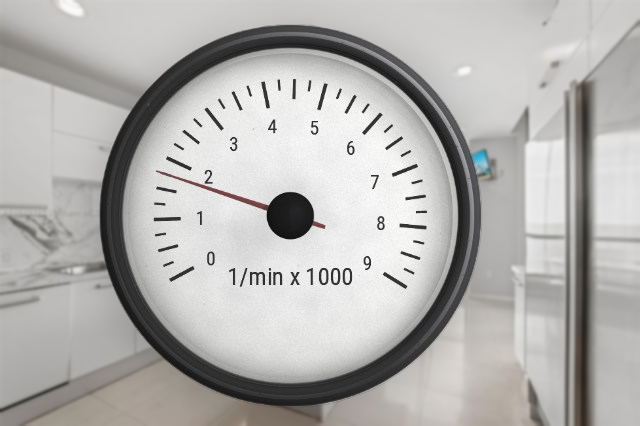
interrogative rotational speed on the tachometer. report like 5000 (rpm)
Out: 1750 (rpm)
